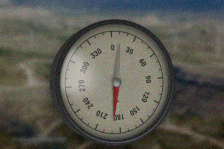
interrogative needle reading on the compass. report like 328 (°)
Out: 190 (°)
